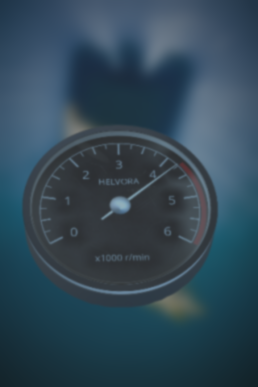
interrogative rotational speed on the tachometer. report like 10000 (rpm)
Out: 4250 (rpm)
